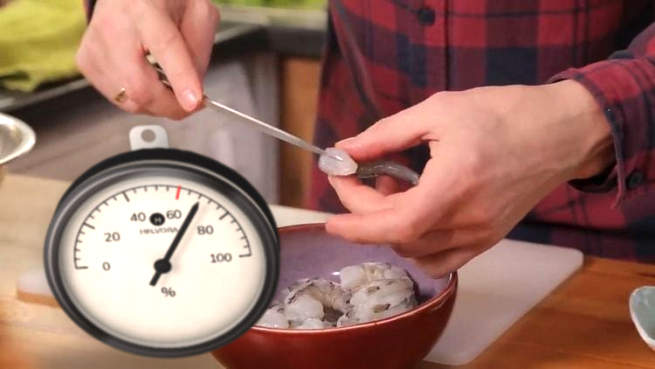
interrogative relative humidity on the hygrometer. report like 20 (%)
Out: 68 (%)
